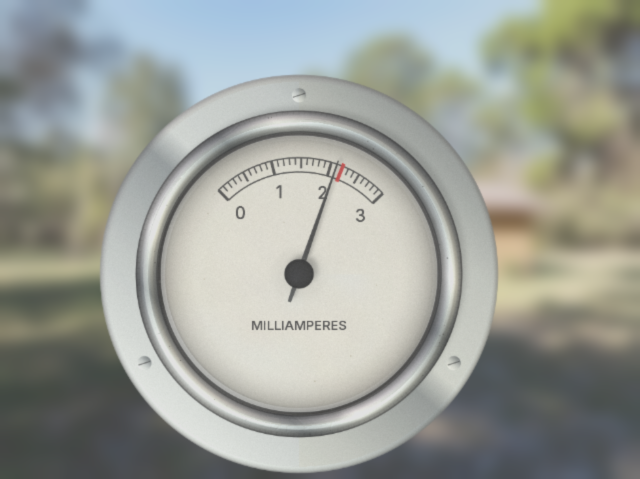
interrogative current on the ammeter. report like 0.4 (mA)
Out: 2.1 (mA)
